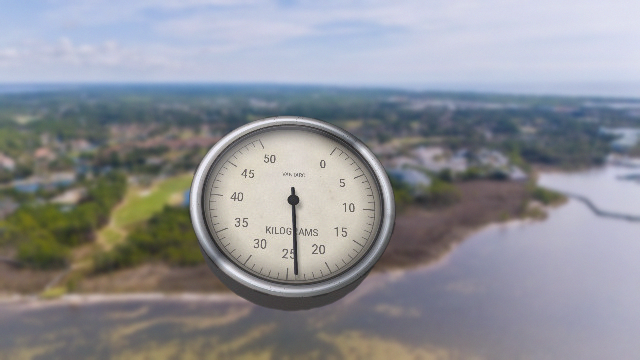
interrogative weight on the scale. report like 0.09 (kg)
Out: 24 (kg)
